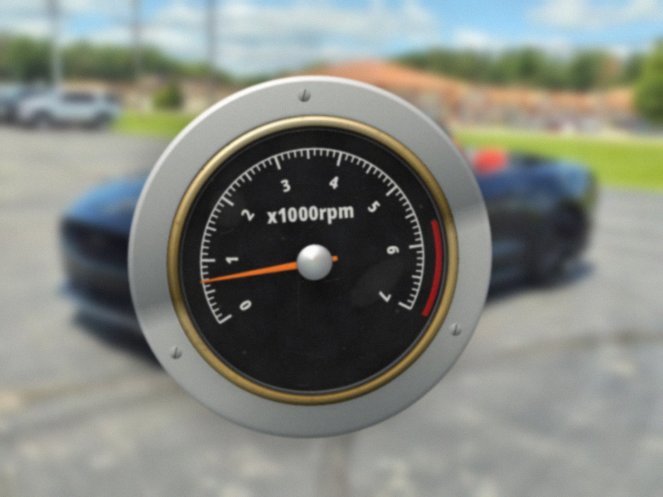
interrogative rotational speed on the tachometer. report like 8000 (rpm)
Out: 700 (rpm)
